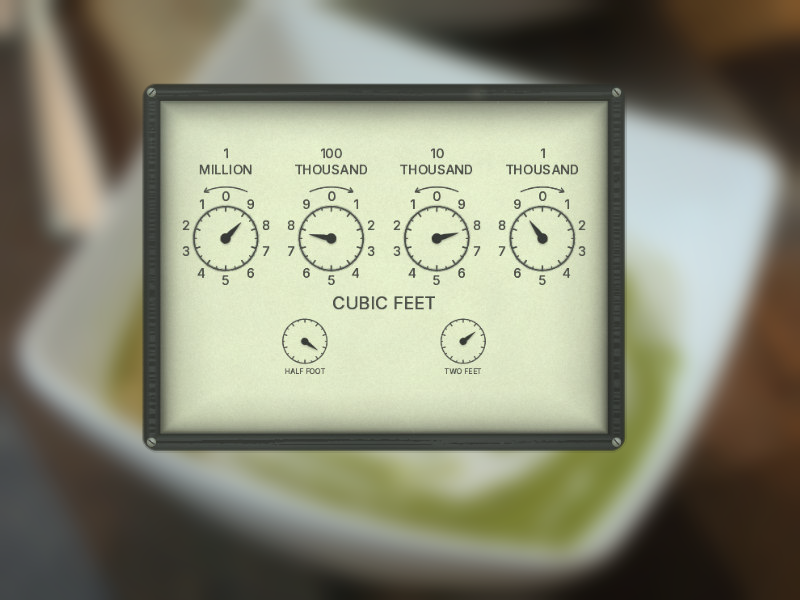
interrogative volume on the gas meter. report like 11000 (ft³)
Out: 877900 (ft³)
